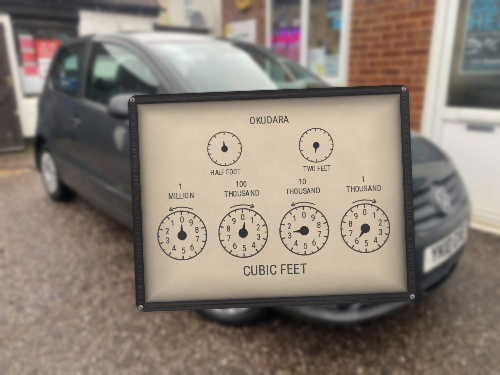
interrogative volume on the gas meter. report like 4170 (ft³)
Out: 2600 (ft³)
